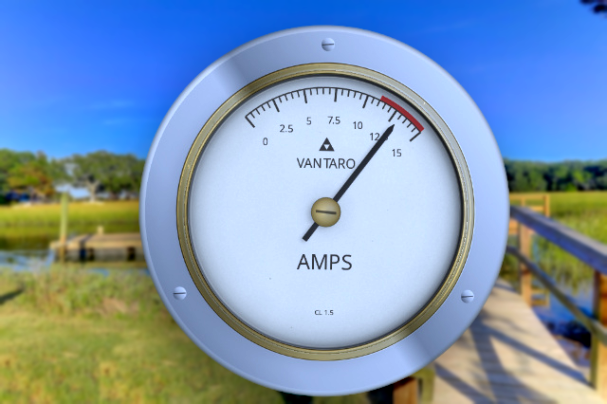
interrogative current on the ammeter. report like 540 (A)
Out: 13 (A)
